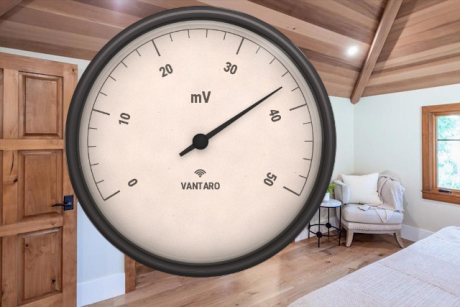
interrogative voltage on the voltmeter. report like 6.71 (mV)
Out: 37 (mV)
